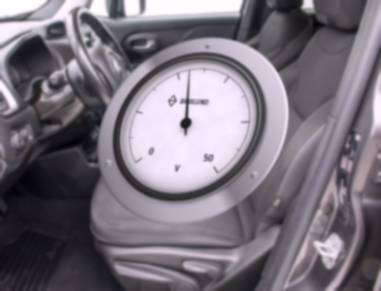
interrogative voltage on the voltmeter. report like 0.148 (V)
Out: 22.5 (V)
